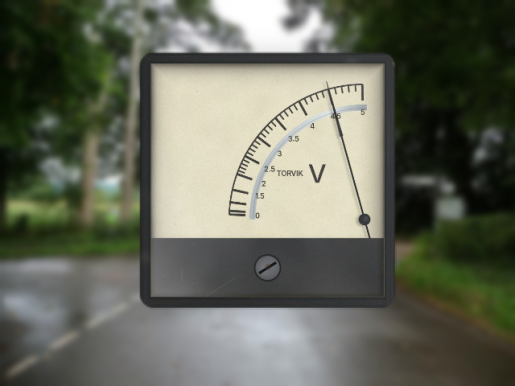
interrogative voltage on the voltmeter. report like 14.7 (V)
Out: 4.5 (V)
